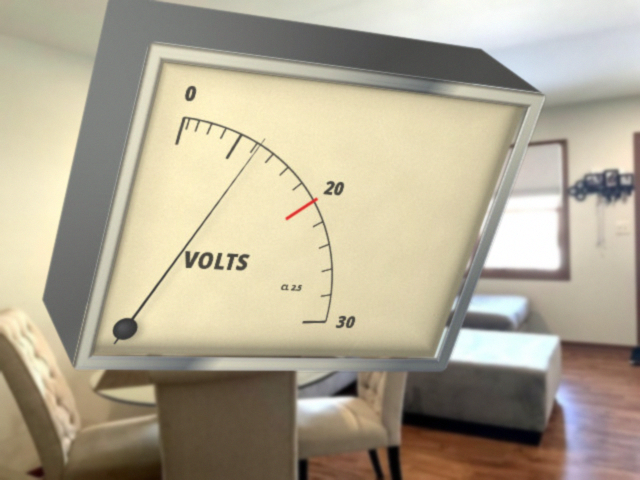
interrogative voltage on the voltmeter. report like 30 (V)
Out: 12 (V)
